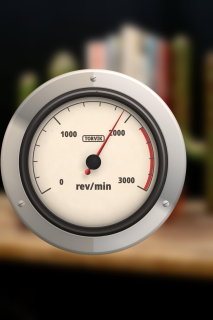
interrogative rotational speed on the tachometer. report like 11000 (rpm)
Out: 1900 (rpm)
